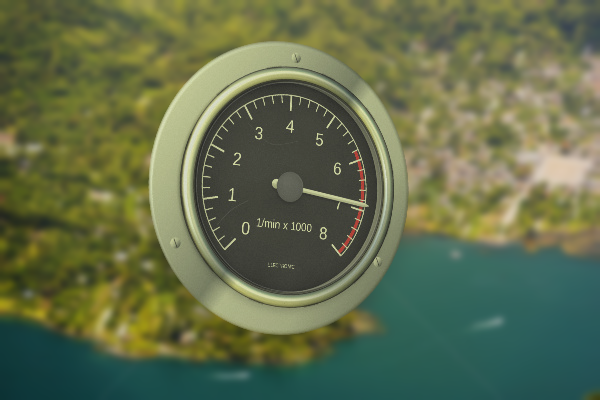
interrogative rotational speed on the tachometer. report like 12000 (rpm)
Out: 6900 (rpm)
